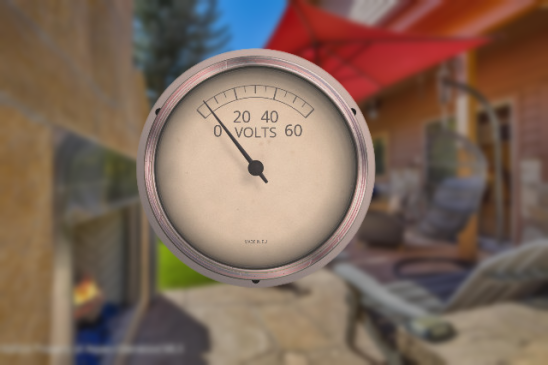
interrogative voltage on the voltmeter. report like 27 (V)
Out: 5 (V)
